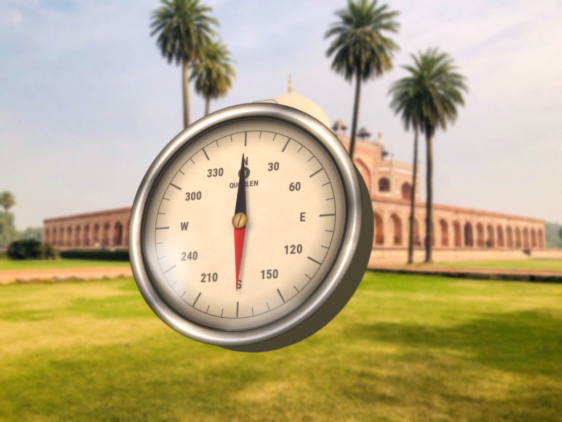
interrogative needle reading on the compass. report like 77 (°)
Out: 180 (°)
